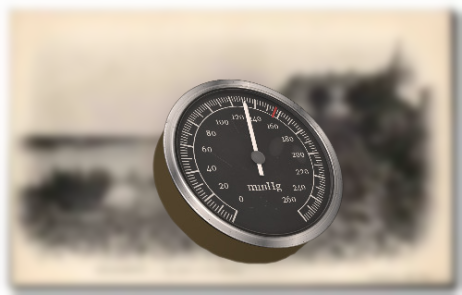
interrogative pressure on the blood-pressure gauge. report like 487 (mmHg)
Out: 130 (mmHg)
